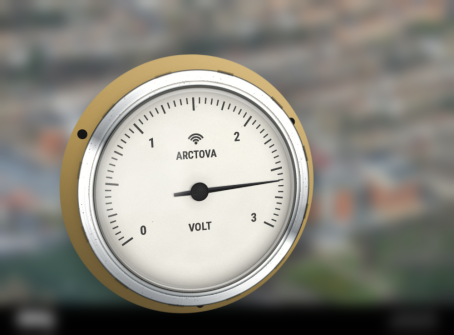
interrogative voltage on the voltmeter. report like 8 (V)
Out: 2.6 (V)
